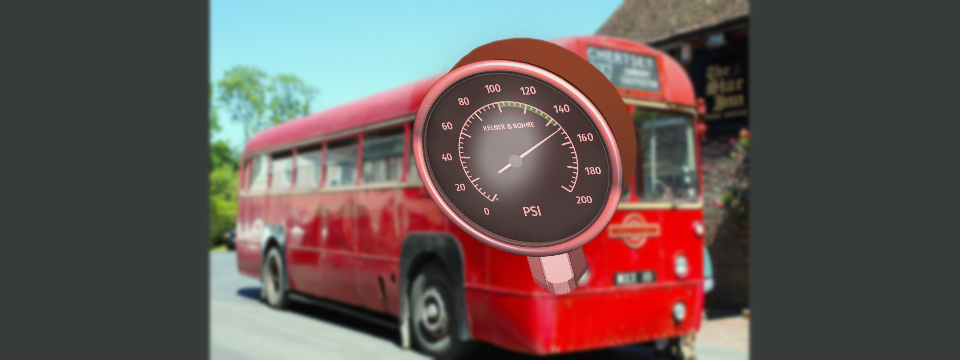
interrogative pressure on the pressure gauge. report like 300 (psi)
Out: 148 (psi)
